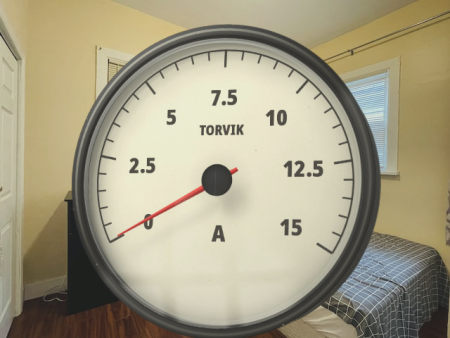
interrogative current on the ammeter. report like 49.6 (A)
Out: 0 (A)
